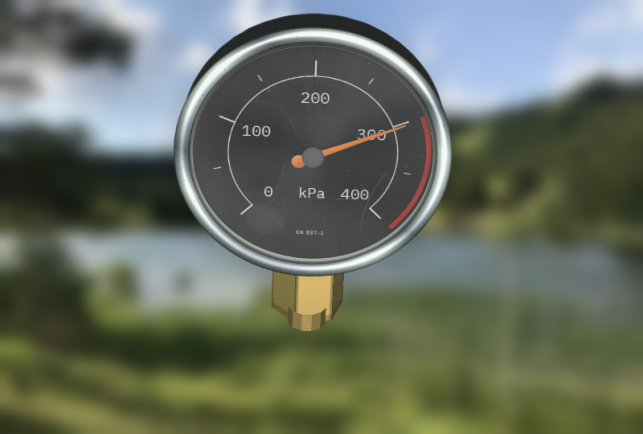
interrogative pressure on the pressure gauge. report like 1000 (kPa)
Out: 300 (kPa)
